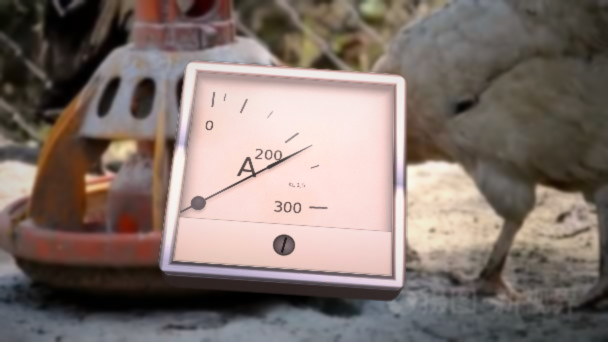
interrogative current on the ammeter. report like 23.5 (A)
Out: 225 (A)
